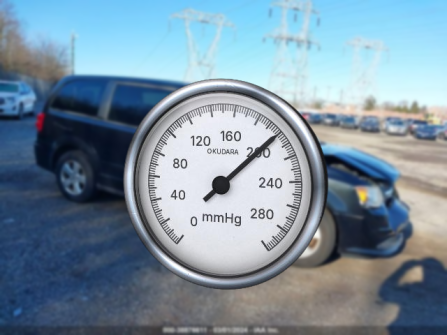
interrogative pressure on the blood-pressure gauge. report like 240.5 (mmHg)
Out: 200 (mmHg)
